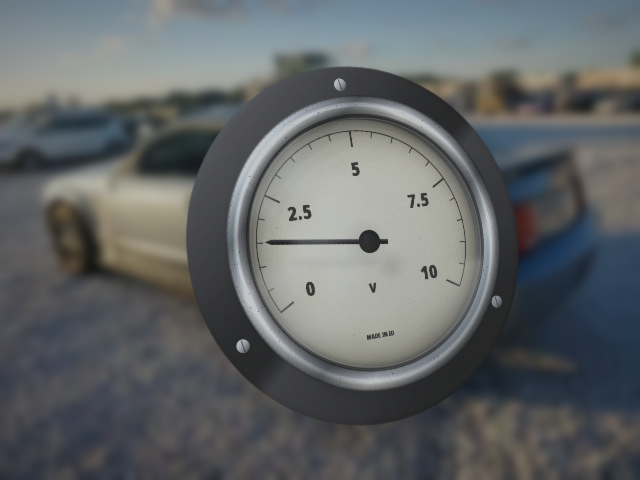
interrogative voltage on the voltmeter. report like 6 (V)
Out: 1.5 (V)
